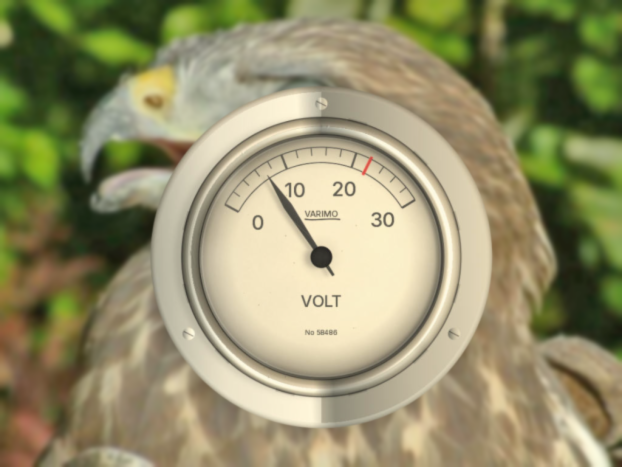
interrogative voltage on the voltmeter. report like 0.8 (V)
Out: 7 (V)
